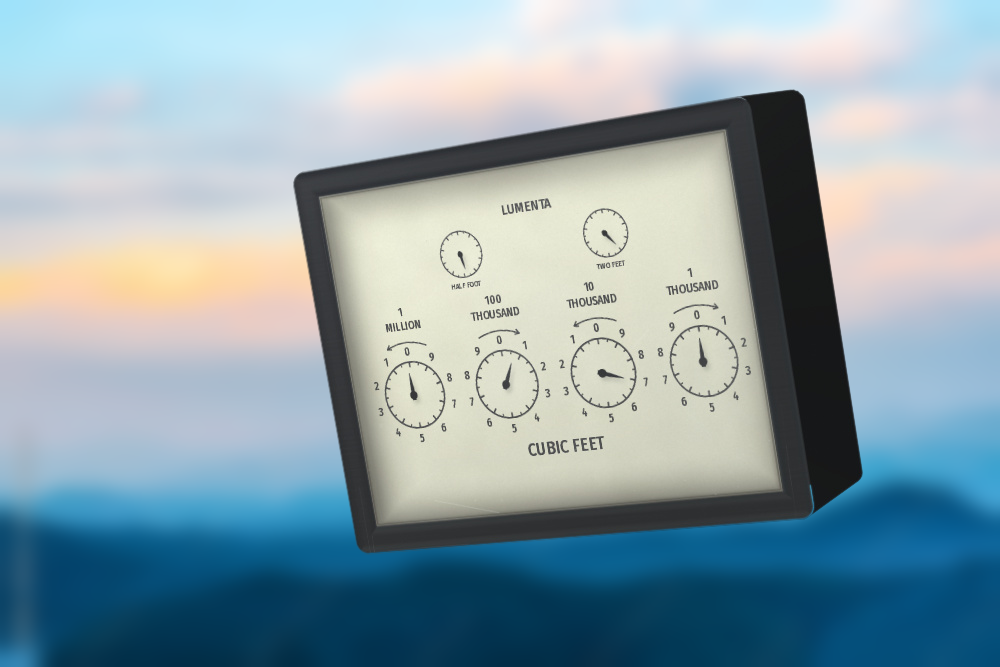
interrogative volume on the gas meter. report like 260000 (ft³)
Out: 7000 (ft³)
